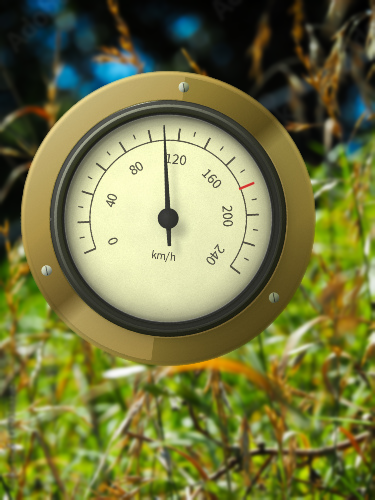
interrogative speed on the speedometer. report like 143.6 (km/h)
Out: 110 (km/h)
